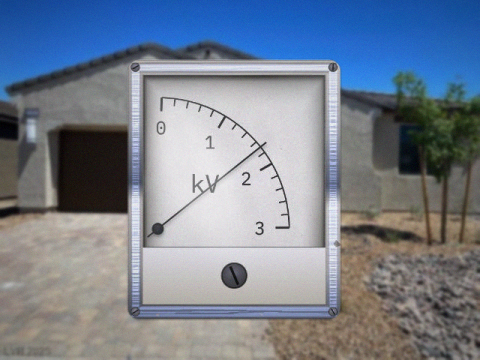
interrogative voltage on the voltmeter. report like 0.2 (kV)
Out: 1.7 (kV)
